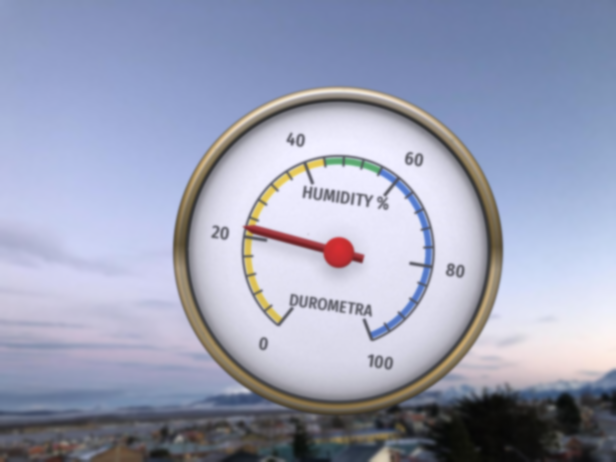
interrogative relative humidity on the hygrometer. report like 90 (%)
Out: 22 (%)
